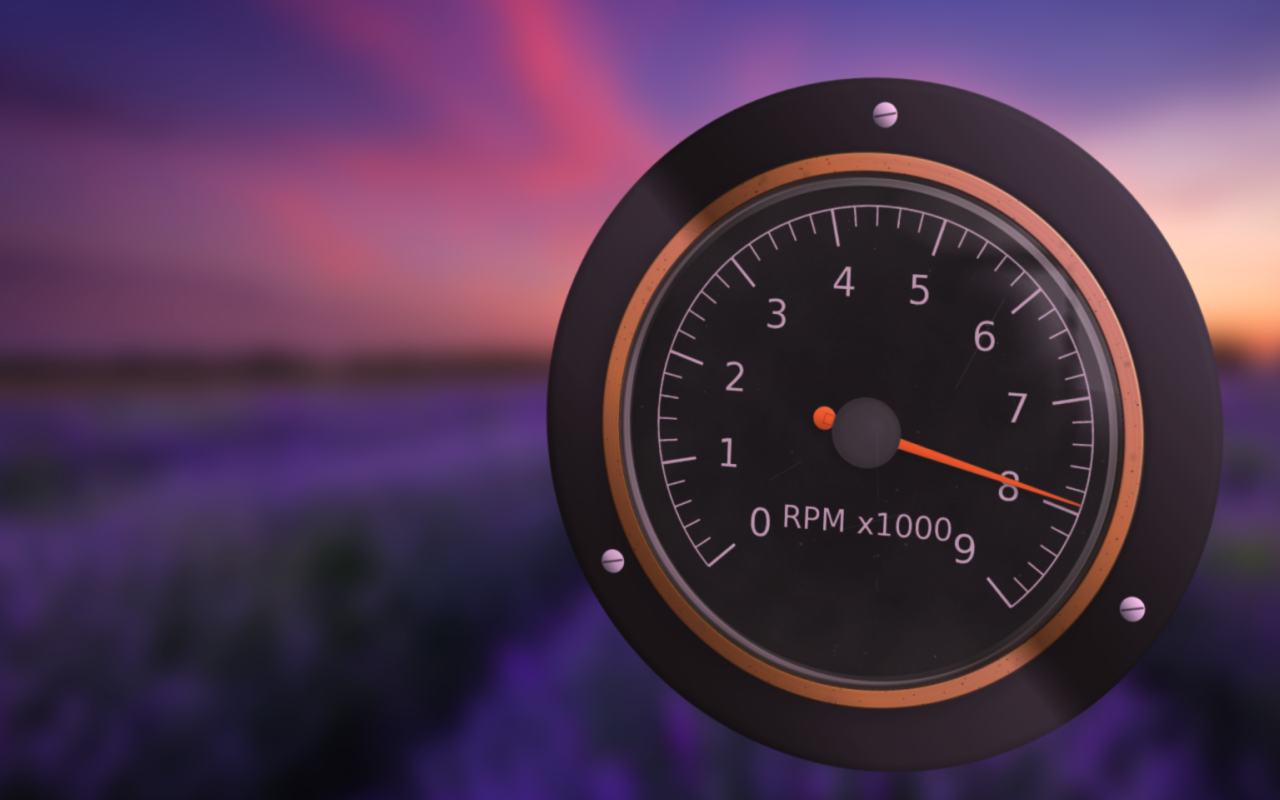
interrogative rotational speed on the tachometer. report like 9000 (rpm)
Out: 7900 (rpm)
